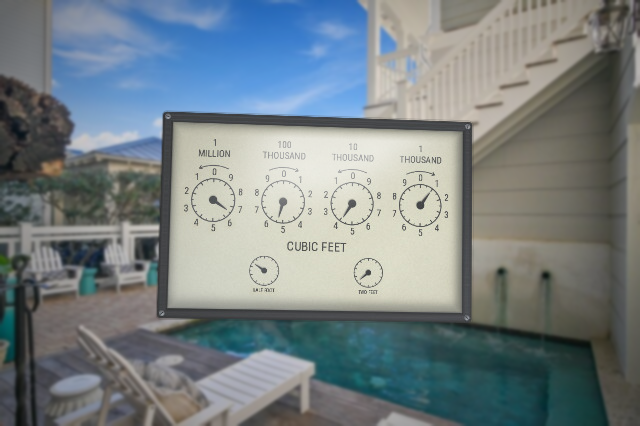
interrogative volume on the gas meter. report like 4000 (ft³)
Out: 654100 (ft³)
